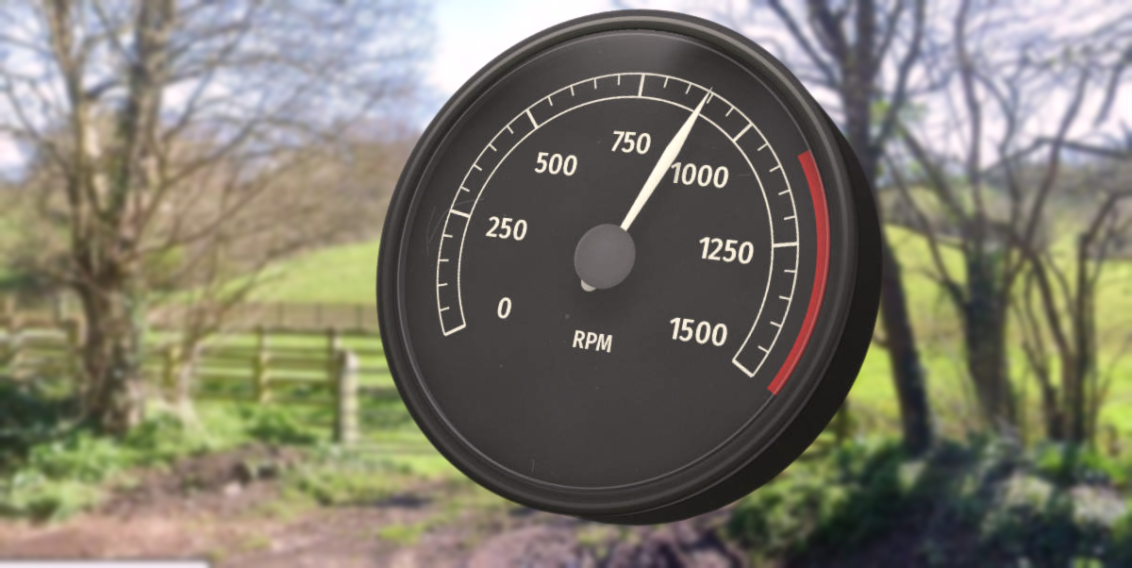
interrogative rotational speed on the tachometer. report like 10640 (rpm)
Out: 900 (rpm)
